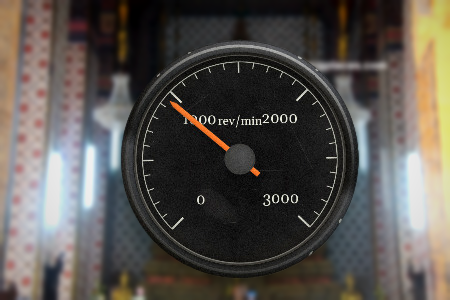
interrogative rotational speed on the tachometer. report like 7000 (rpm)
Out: 950 (rpm)
